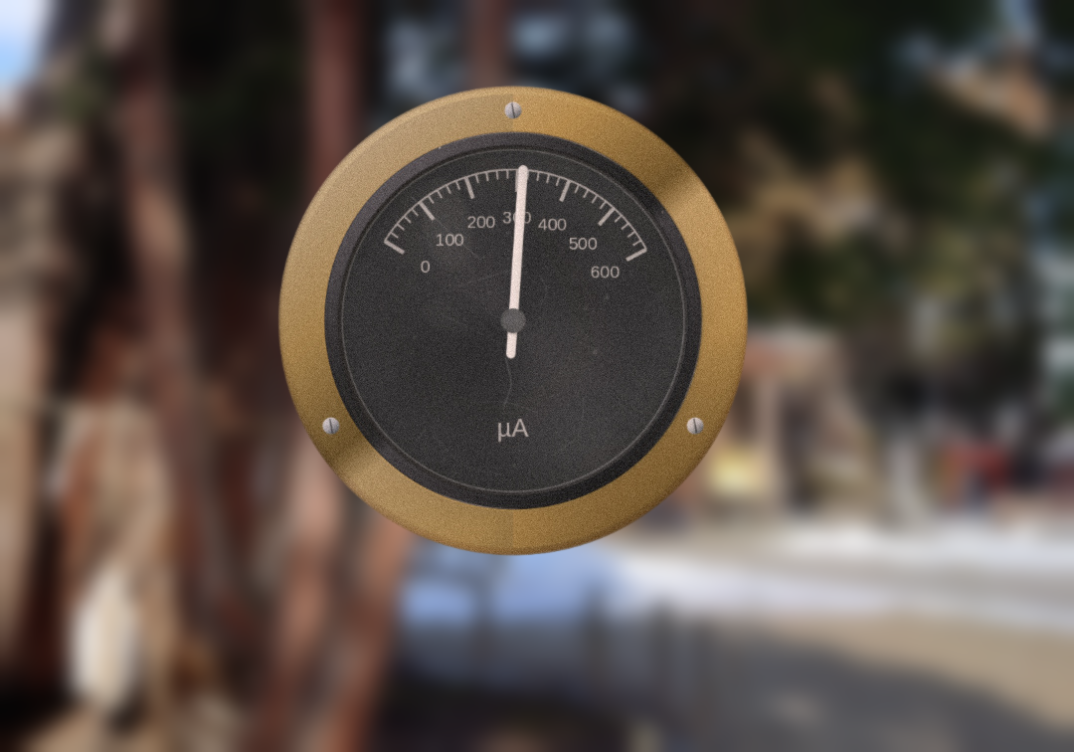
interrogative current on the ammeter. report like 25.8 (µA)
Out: 310 (µA)
